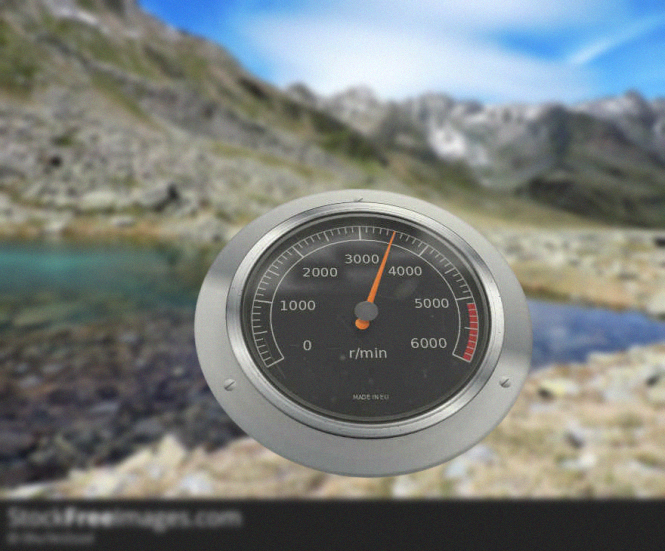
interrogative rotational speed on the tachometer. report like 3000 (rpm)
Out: 3500 (rpm)
